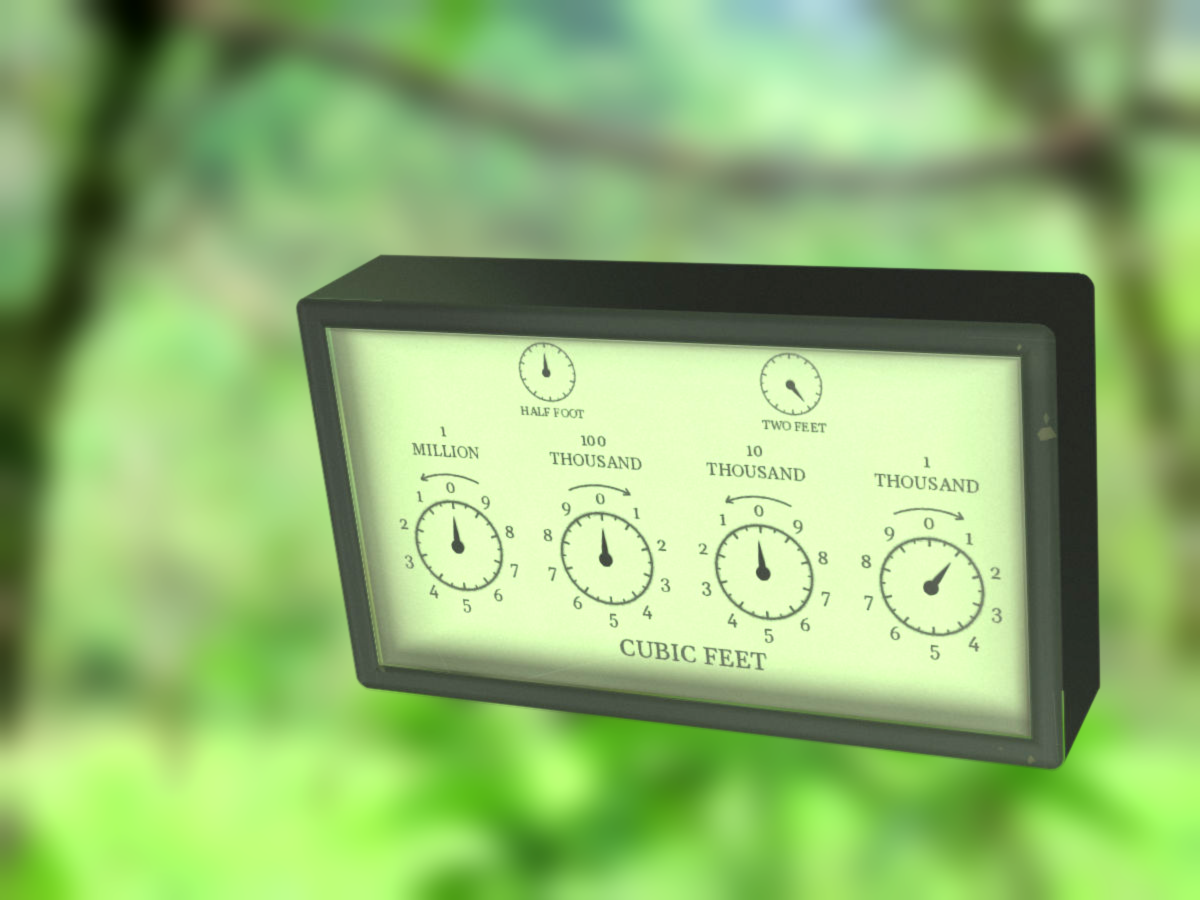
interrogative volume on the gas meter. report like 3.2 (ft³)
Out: 100 (ft³)
